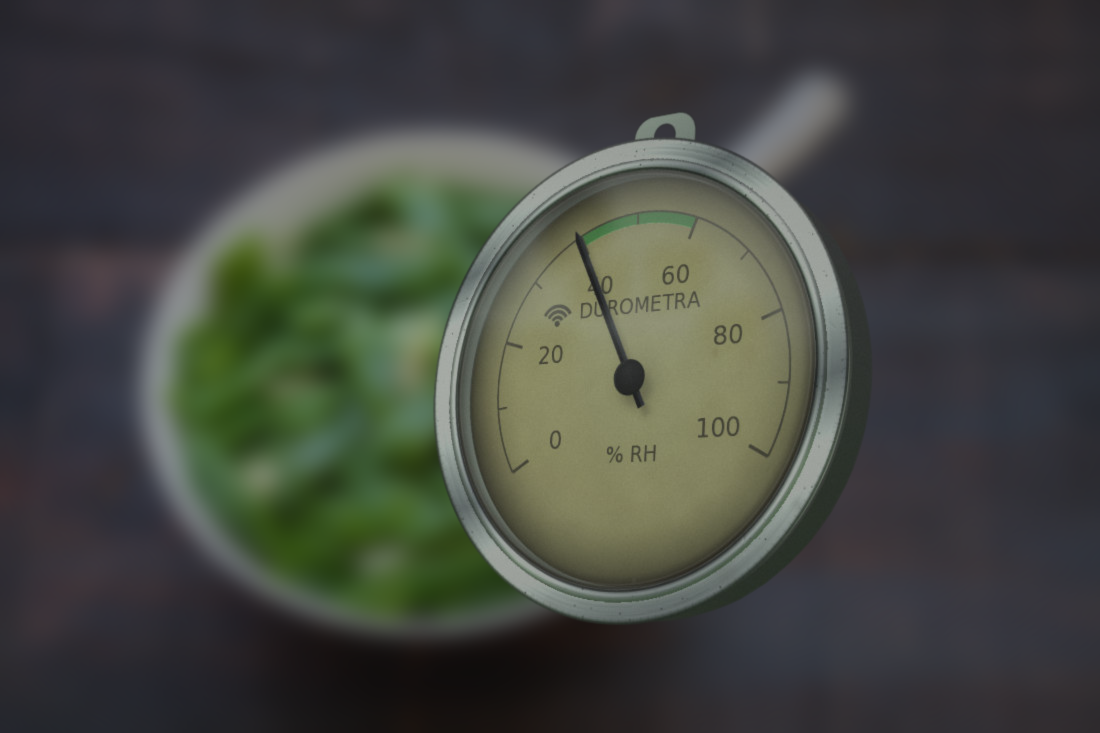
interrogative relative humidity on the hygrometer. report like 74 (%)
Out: 40 (%)
